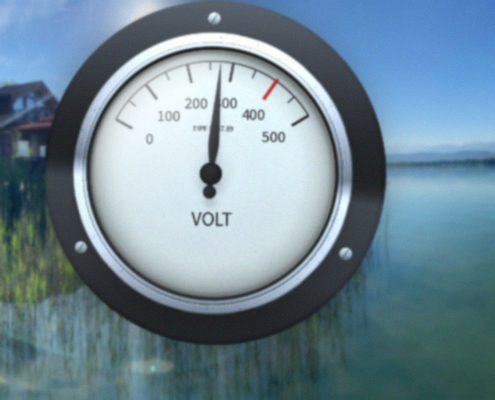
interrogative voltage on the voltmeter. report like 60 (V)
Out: 275 (V)
